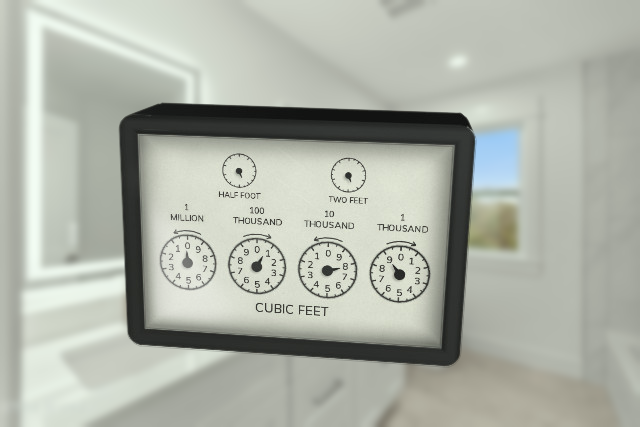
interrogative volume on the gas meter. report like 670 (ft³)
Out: 7900 (ft³)
